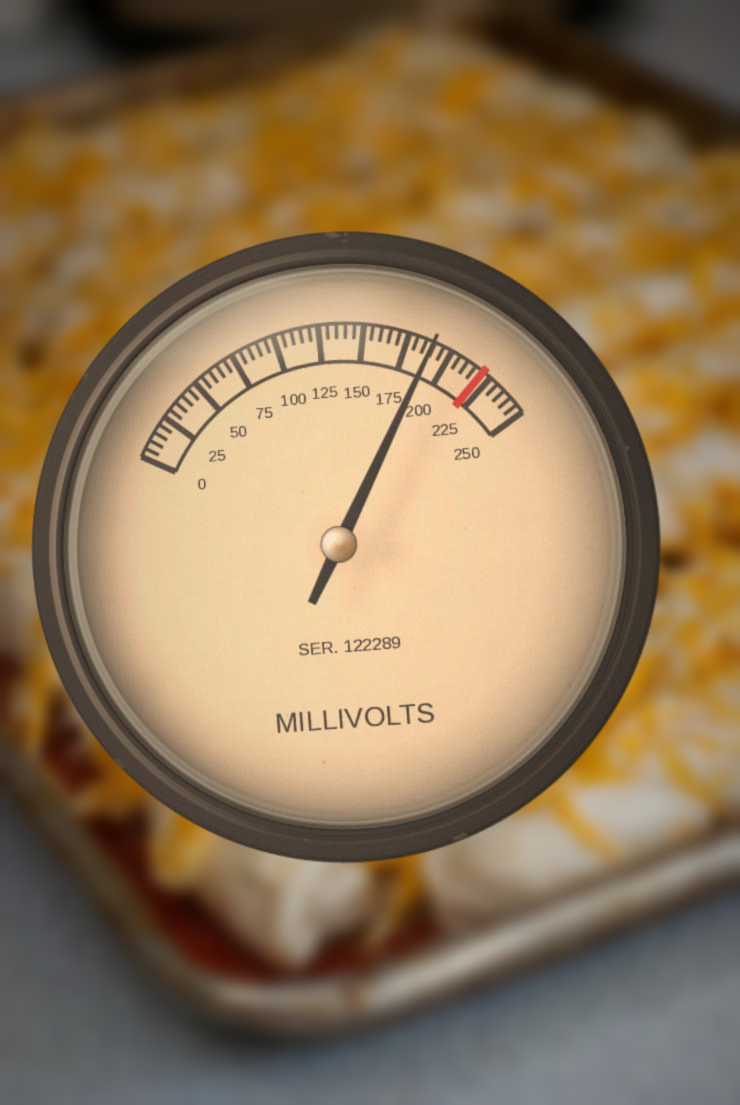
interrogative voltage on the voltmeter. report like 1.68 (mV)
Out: 190 (mV)
